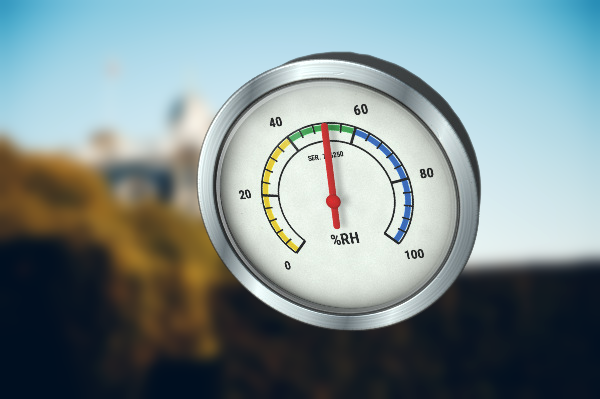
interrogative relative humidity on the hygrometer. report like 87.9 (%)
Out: 52 (%)
